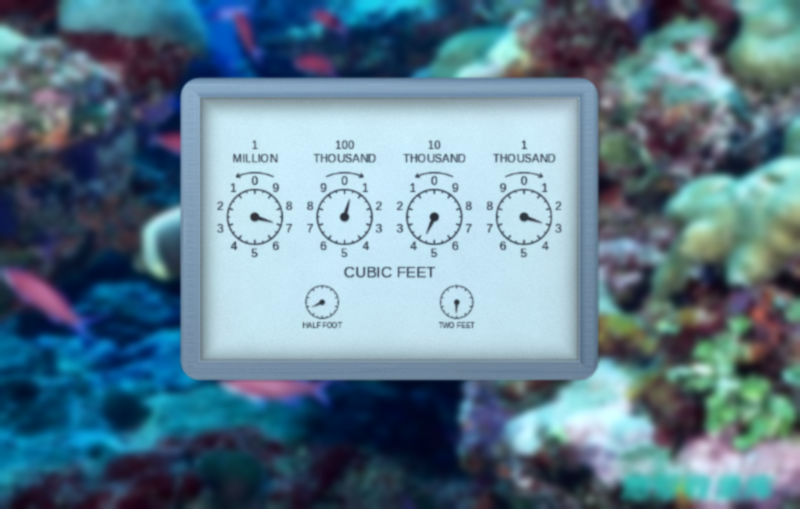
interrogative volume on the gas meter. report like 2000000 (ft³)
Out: 704300 (ft³)
